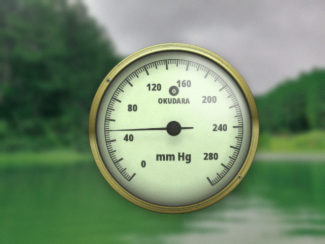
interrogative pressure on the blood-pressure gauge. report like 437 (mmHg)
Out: 50 (mmHg)
